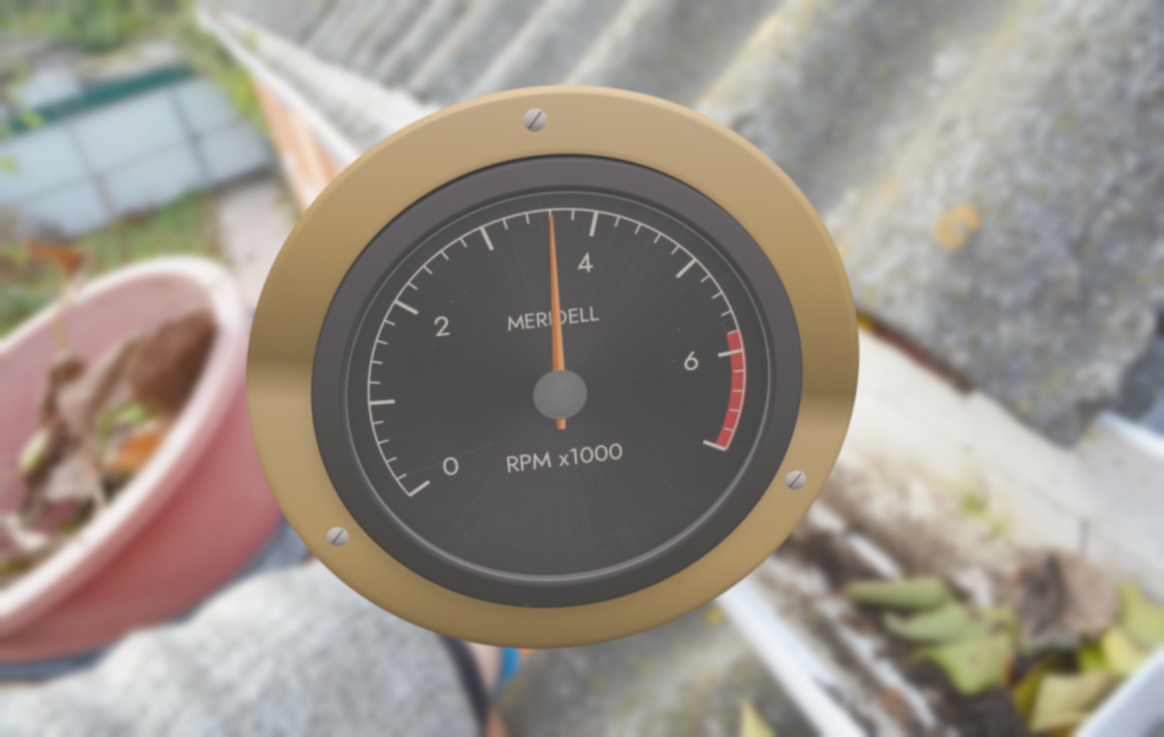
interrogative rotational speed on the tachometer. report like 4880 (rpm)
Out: 3600 (rpm)
